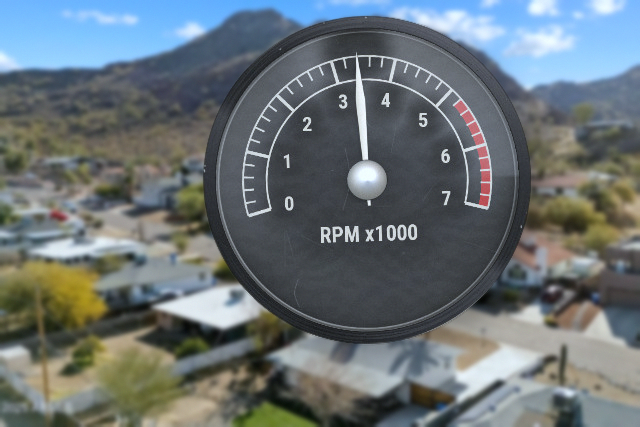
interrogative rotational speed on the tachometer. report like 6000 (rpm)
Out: 3400 (rpm)
